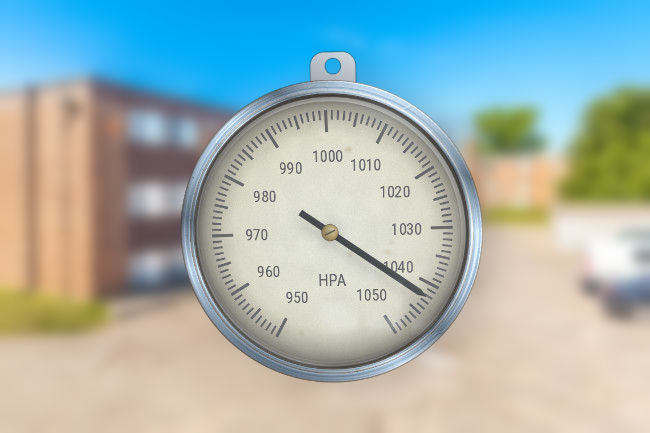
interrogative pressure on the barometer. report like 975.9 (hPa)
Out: 1042 (hPa)
